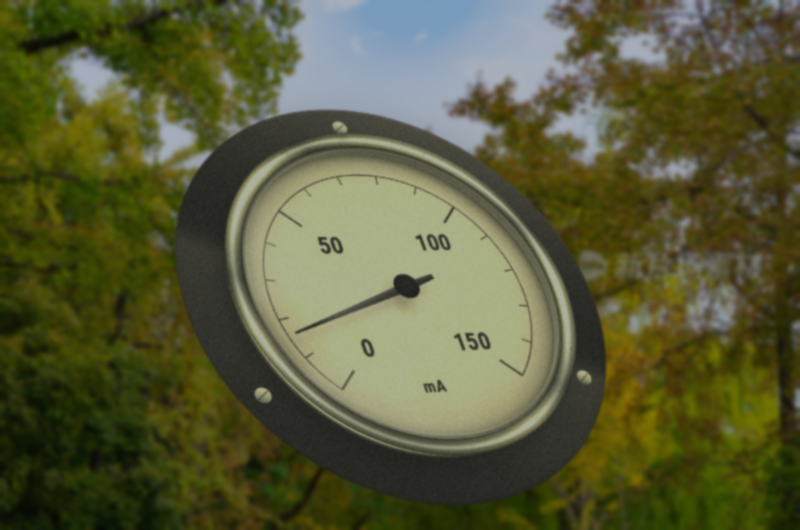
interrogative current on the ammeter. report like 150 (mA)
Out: 15 (mA)
